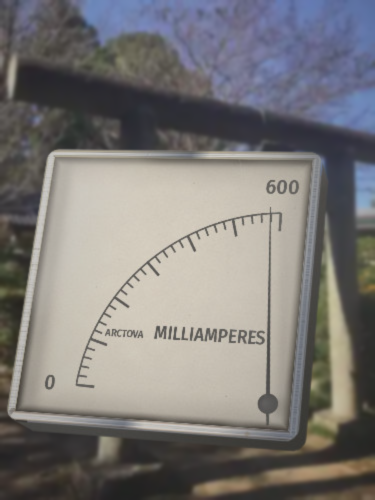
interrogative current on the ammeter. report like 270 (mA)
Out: 580 (mA)
